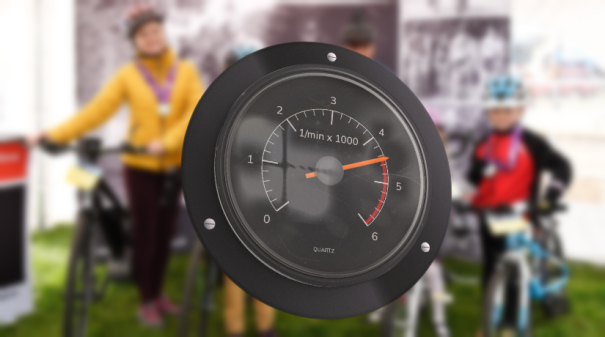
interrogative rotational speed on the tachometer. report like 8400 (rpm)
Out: 4500 (rpm)
